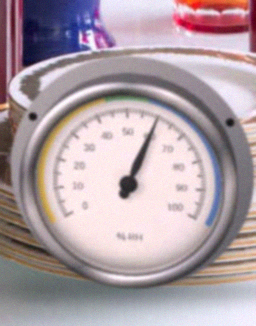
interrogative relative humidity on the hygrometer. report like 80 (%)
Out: 60 (%)
